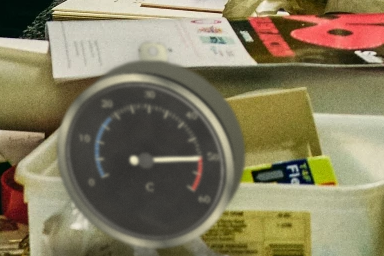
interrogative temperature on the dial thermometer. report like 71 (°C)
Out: 50 (°C)
